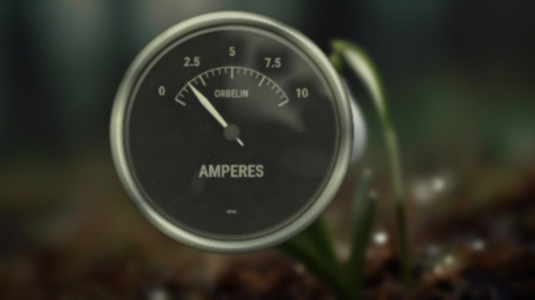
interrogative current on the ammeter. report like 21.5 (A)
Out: 1.5 (A)
